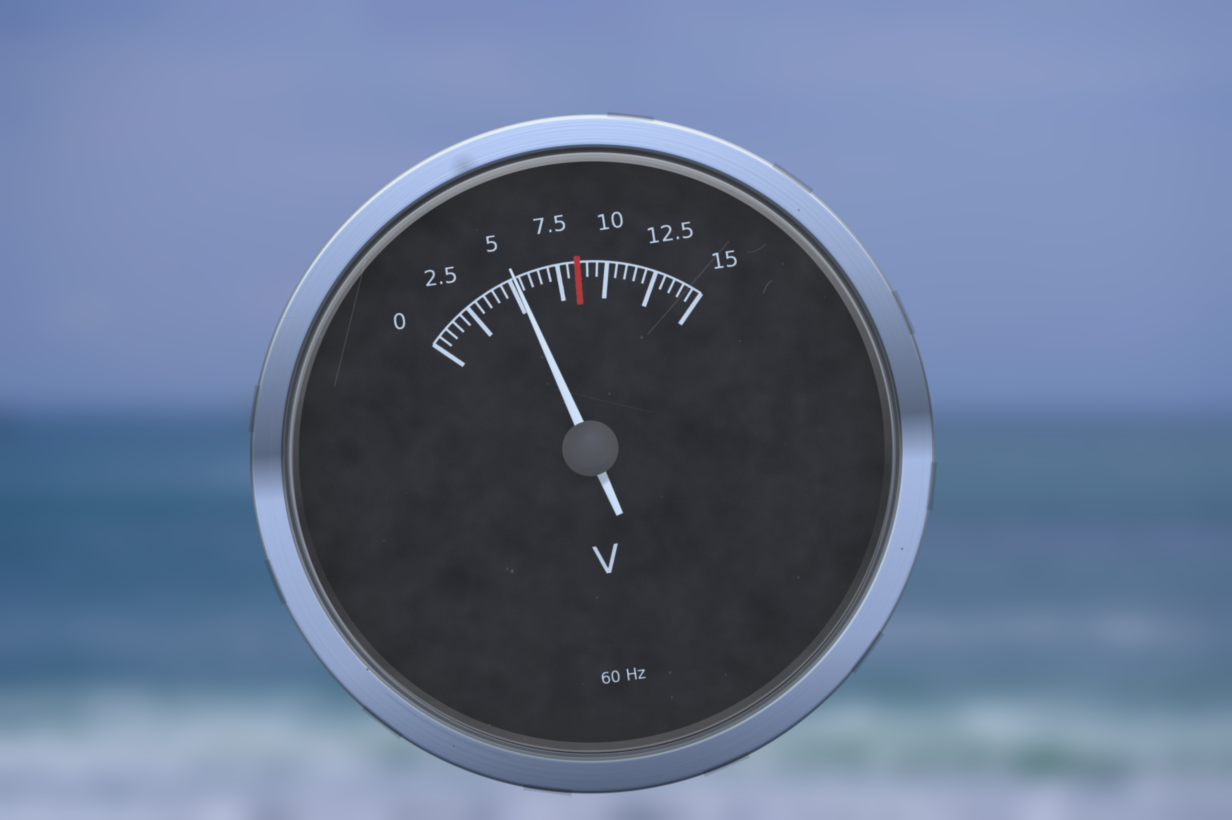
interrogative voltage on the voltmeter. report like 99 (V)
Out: 5.25 (V)
